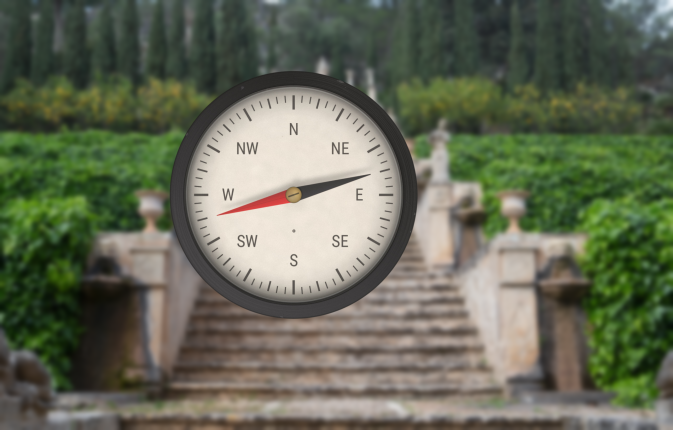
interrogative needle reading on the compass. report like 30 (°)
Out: 255 (°)
